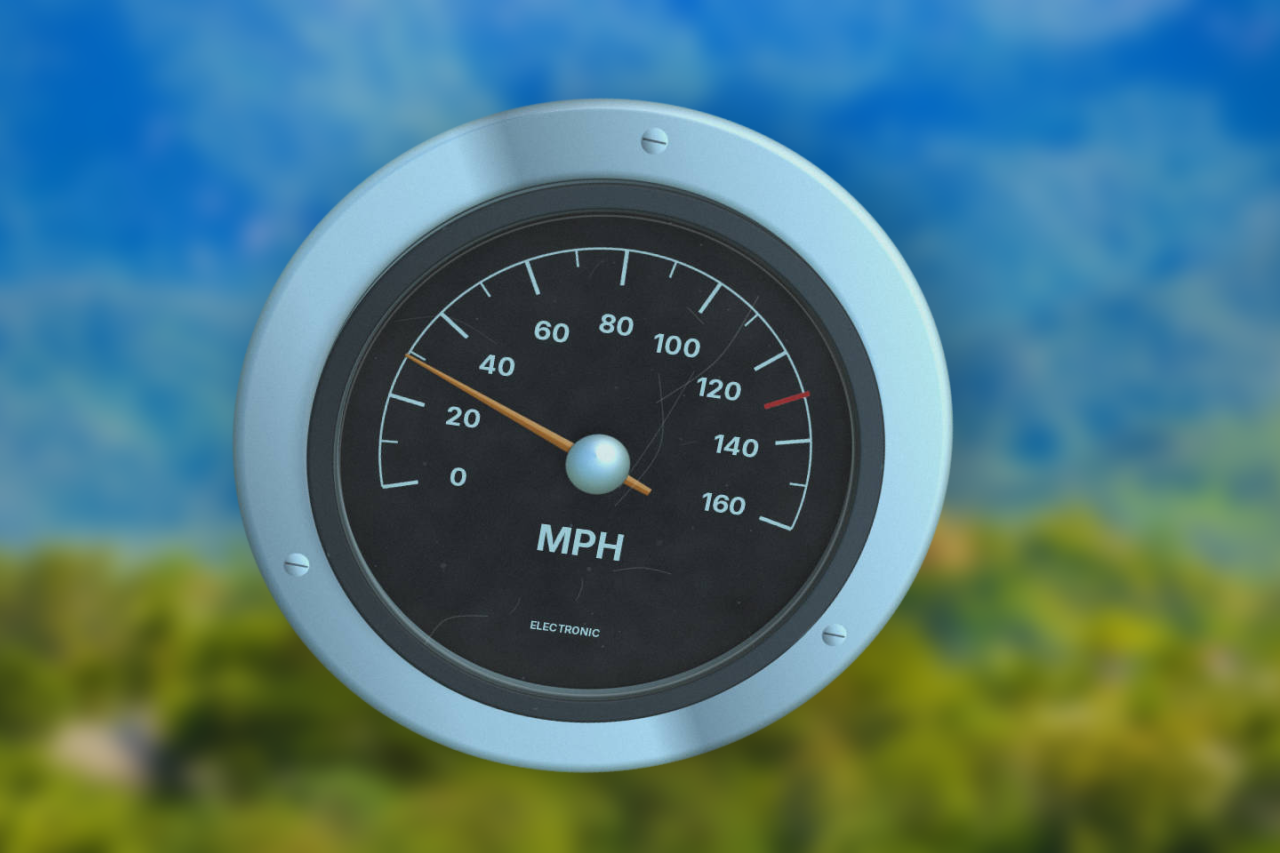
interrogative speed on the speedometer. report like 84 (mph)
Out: 30 (mph)
